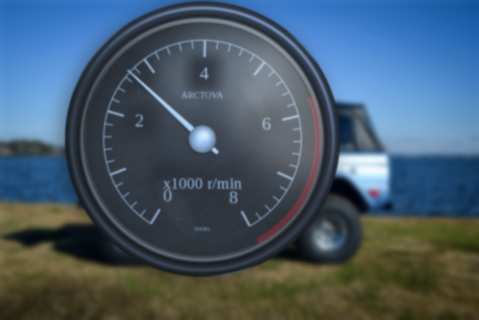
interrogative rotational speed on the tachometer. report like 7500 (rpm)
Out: 2700 (rpm)
